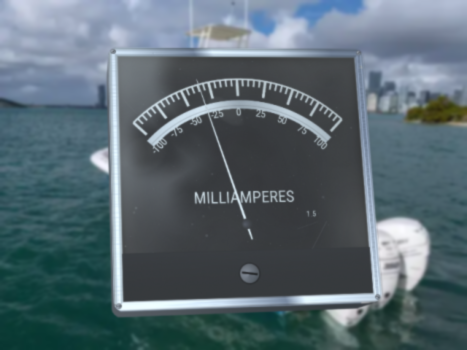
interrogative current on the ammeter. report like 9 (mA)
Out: -35 (mA)
